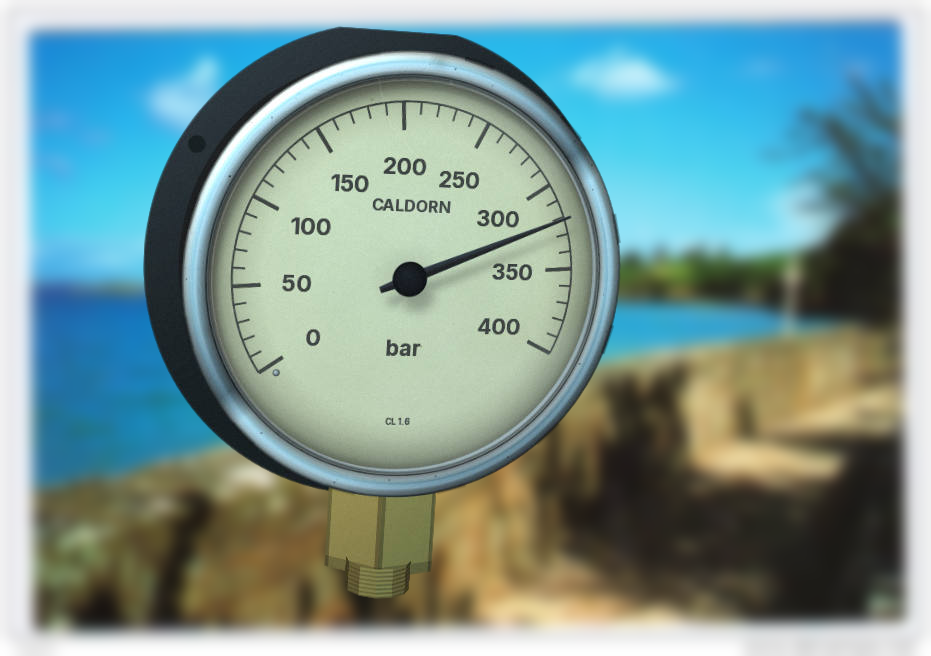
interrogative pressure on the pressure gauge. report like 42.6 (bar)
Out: 320 (bar)
